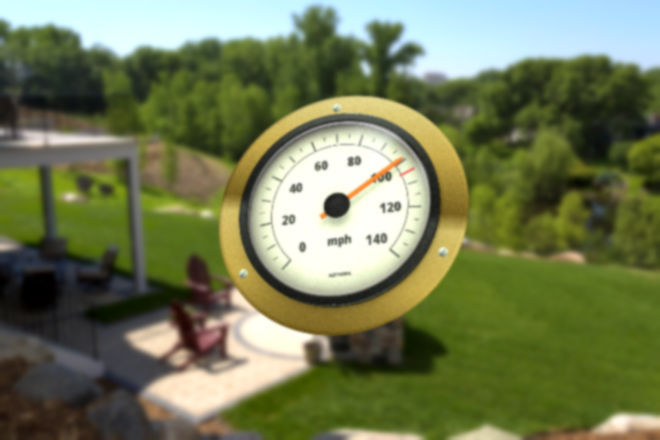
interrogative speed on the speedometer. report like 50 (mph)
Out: 100 (mph)
